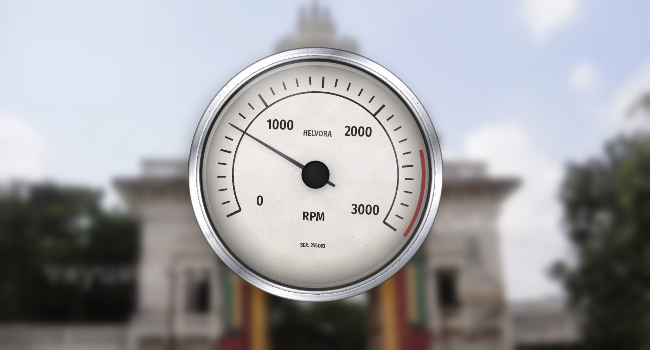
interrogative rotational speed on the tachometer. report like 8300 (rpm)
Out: 700 (rpm)
